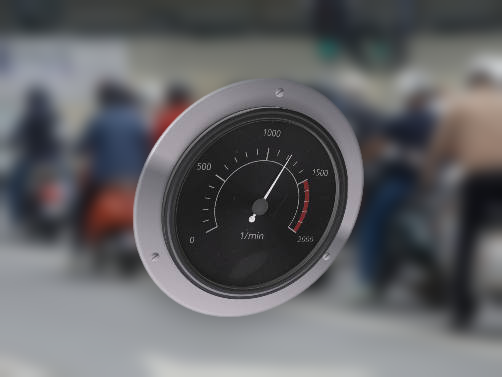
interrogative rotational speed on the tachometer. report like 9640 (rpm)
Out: 1200 (rpm)
